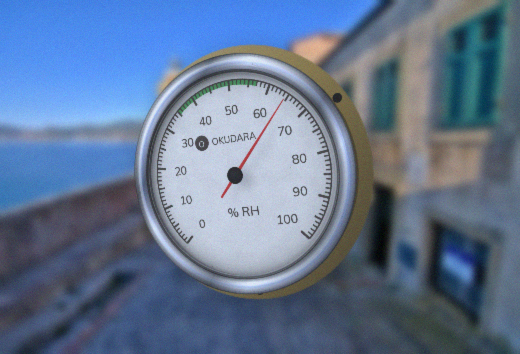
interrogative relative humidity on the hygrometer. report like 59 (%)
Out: 65 (%)
